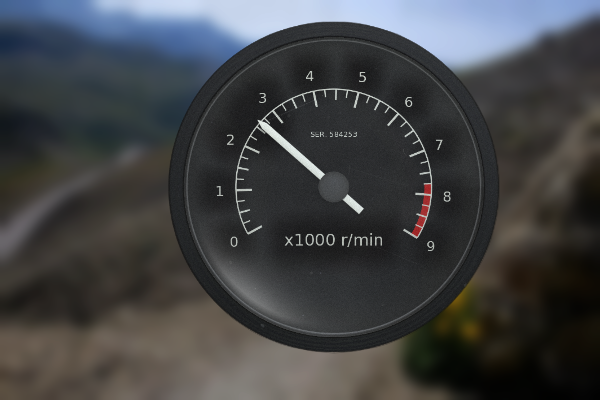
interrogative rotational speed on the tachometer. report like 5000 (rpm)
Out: 2625 (rpm)
